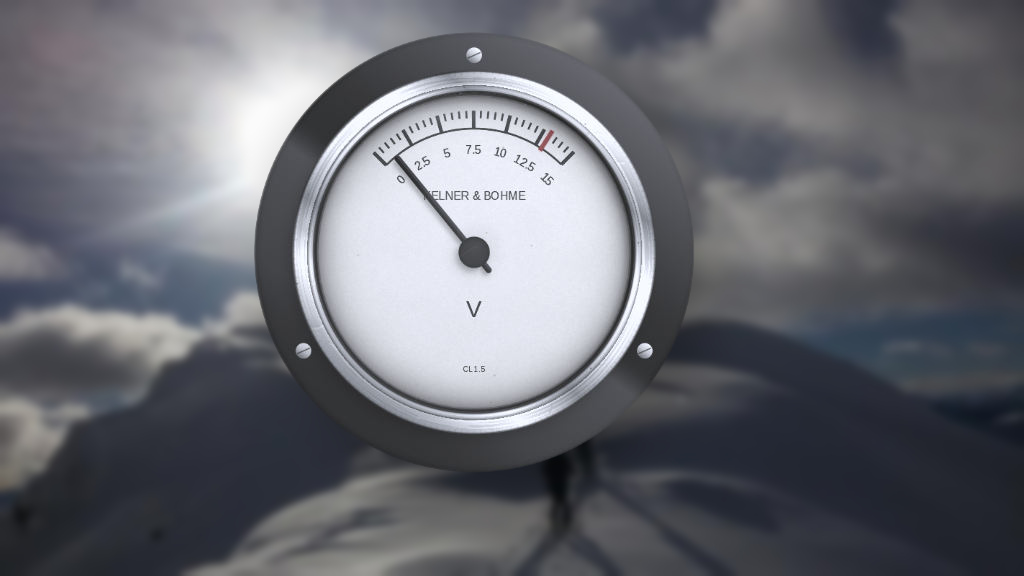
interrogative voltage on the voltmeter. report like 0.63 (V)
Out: 1 (V)
